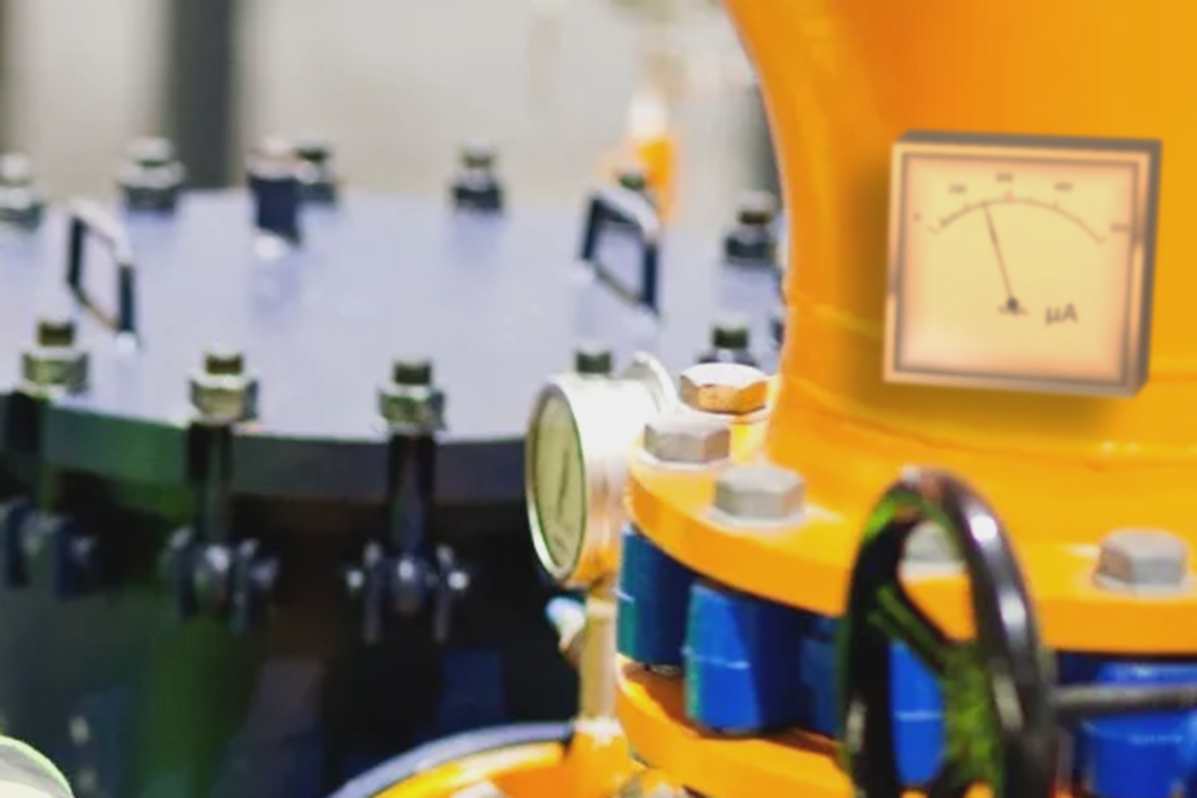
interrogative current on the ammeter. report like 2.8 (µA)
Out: 250 (µA)
